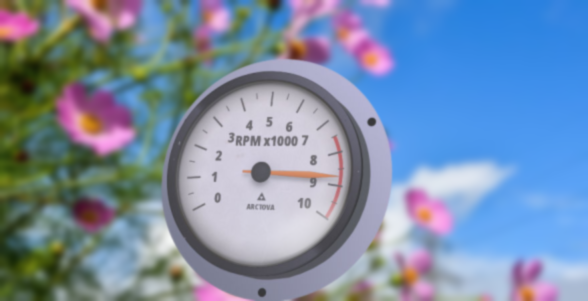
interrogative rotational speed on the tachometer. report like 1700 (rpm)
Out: 8750 (rpm)
